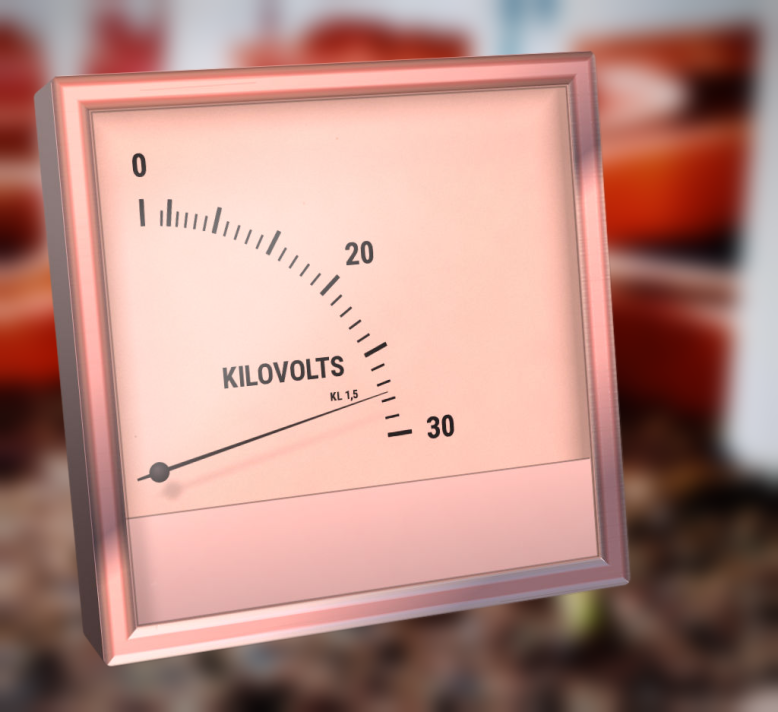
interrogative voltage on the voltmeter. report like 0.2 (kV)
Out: 27.5 (kV)
